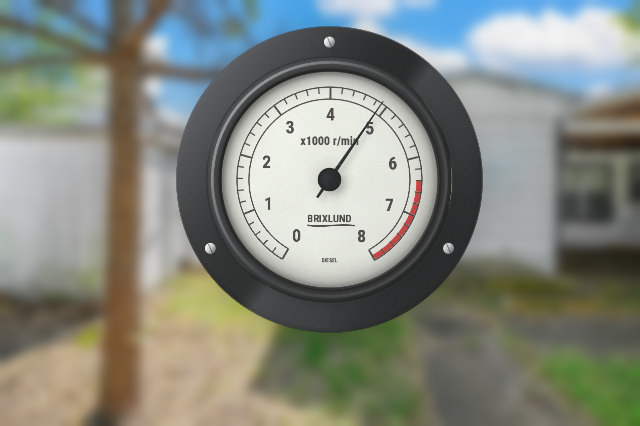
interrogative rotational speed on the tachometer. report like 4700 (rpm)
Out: 4900 (rpm)
